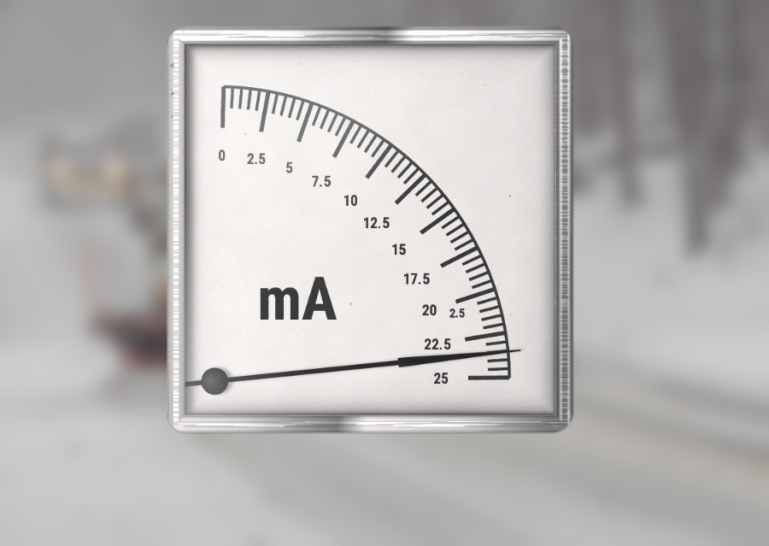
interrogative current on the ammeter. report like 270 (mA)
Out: 23.5 (mA)
